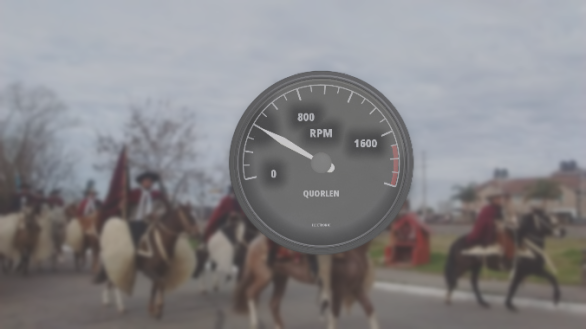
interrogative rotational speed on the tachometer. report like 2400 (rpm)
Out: 400 (rpm)
